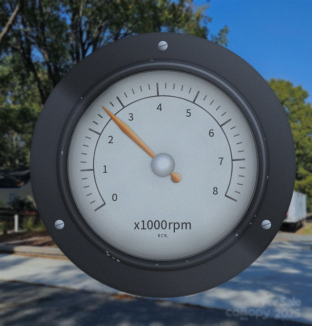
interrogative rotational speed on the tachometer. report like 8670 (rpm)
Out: 2600 (rpm)
